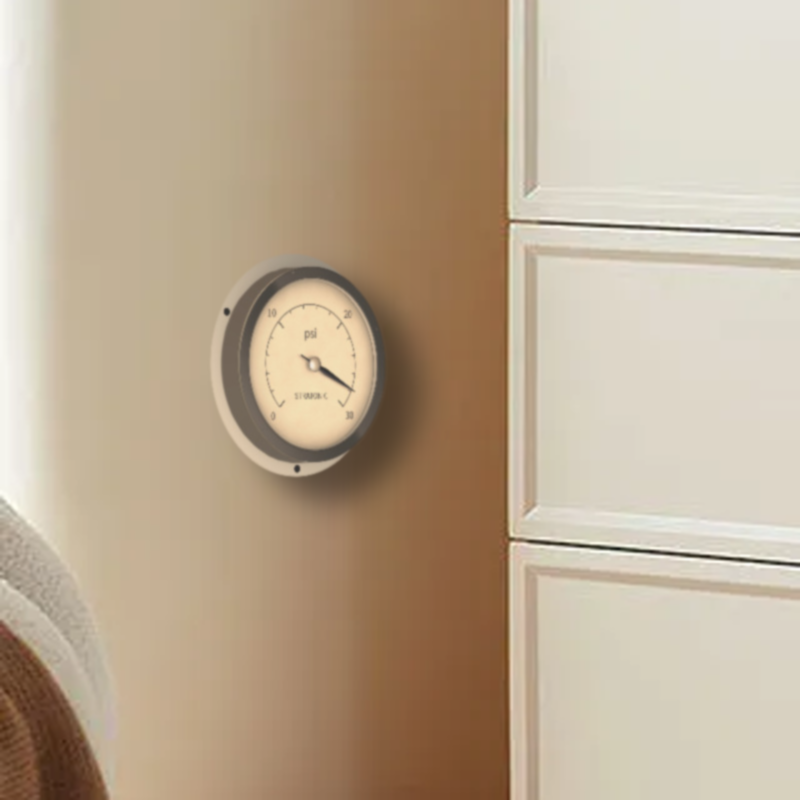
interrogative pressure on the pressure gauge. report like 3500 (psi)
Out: 28 (psi)
